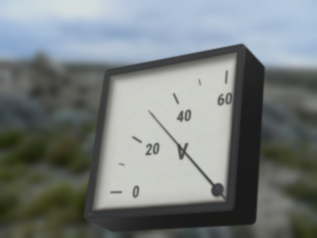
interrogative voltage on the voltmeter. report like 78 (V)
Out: 30 (V)
